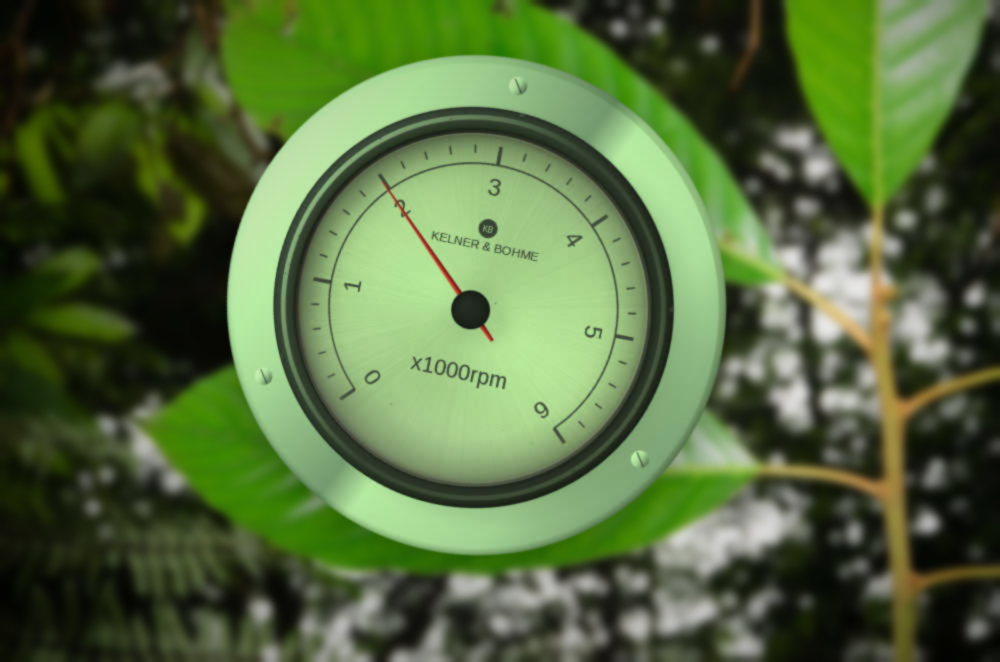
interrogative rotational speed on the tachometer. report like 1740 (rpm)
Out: 2000 (rpm)
